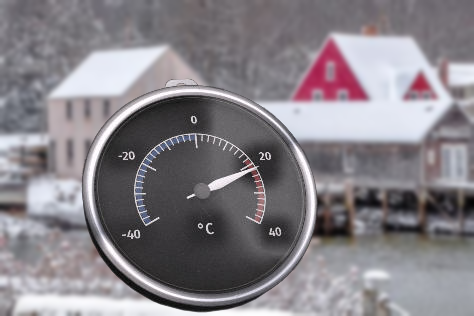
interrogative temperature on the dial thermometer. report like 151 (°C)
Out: 22 (°C)
